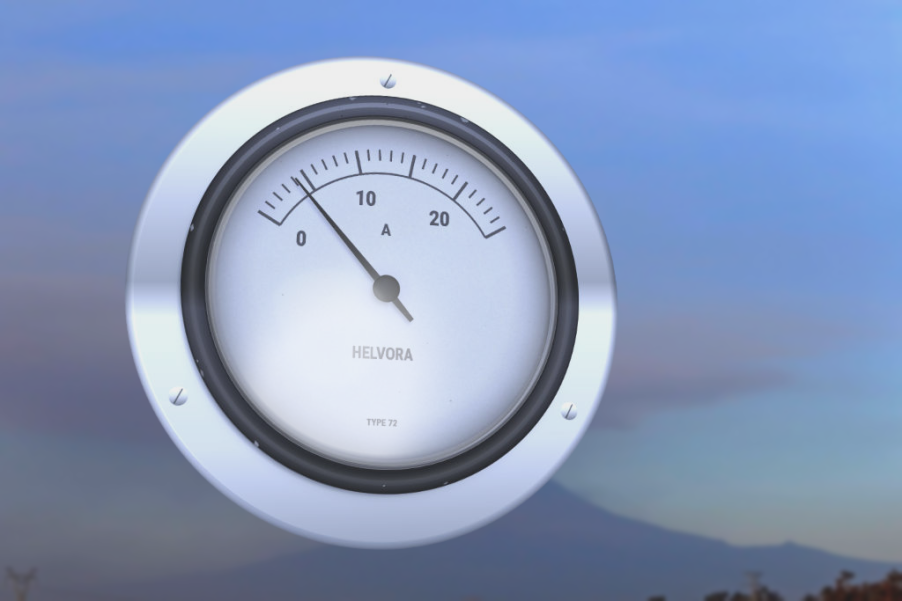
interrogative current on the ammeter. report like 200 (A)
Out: 4 (A)
